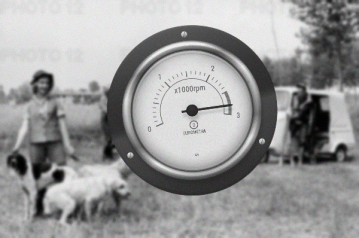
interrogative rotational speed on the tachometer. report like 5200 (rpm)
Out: 2800 (rpm)
